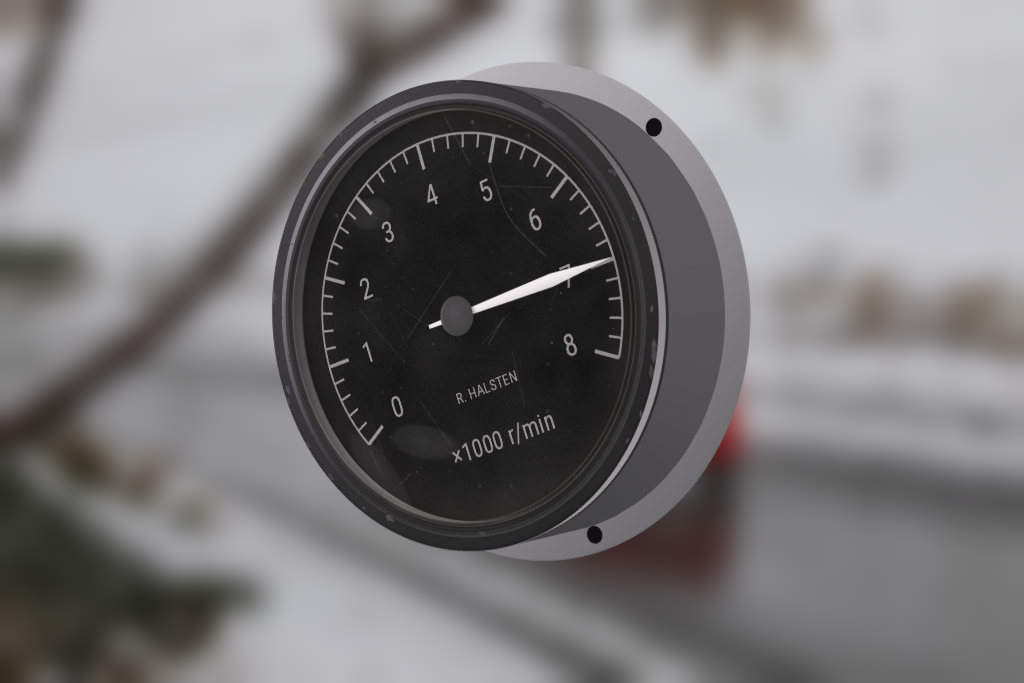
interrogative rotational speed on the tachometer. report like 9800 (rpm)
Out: 7000 (rpm)
